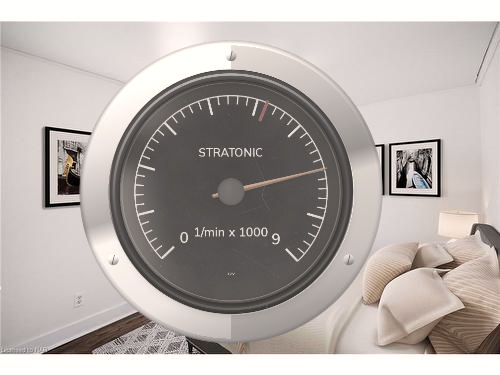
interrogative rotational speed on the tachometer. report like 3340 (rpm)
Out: 7000 (rpm)
